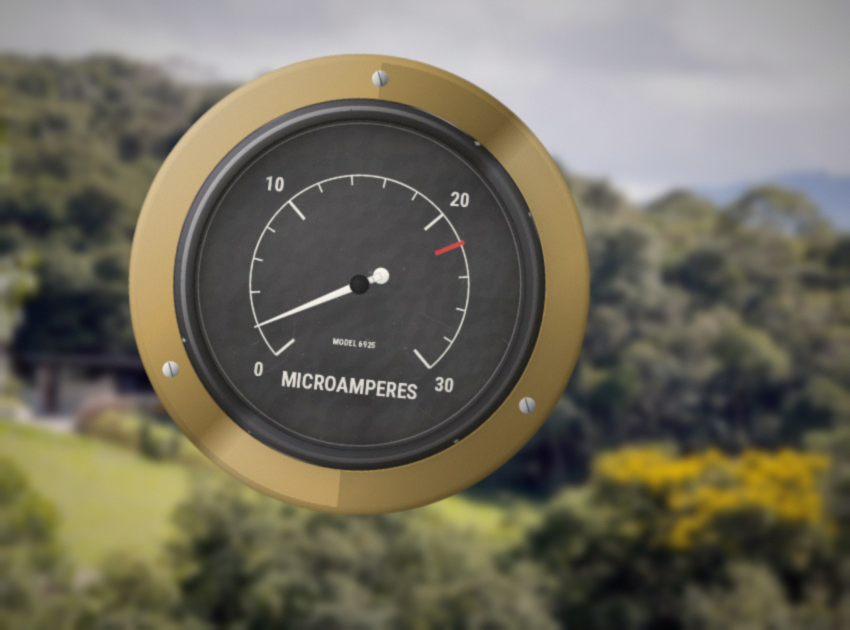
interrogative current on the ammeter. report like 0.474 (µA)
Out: 2 (µA)
